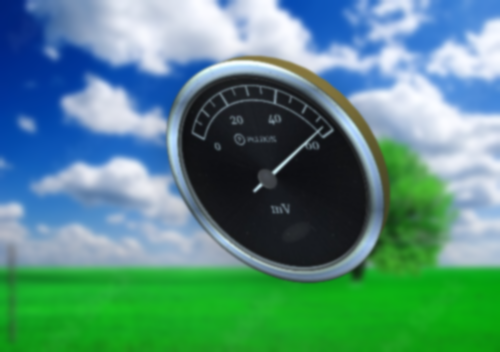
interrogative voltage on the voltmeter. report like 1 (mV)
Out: 57.5 (mV)
